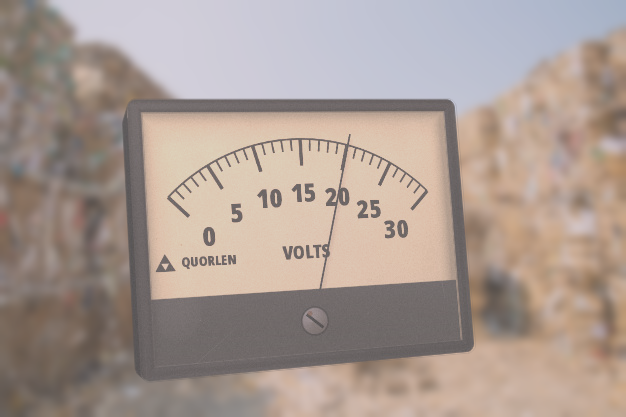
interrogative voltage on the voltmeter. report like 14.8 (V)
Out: 20 (V)
